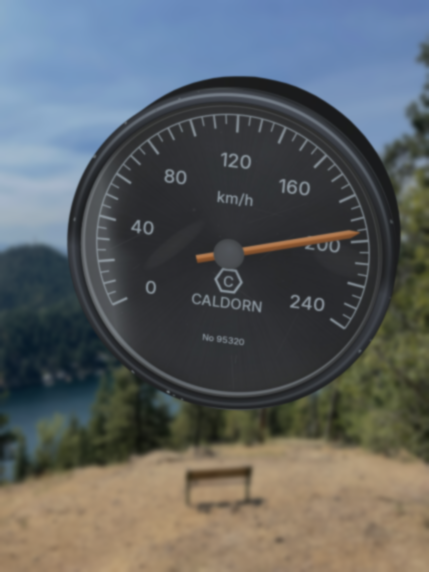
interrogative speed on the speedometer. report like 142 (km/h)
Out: 195 (km/h)
